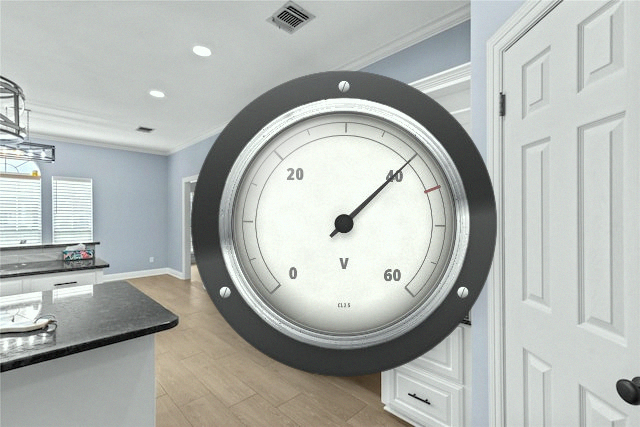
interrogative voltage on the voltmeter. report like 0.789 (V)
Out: 40 (V)
